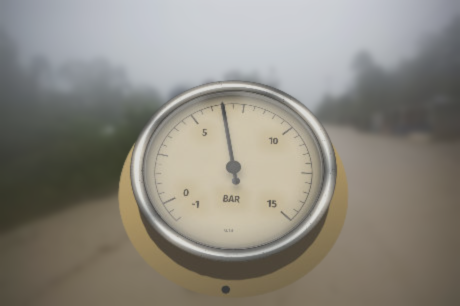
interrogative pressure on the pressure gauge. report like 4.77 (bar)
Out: 6.5 (bar)
